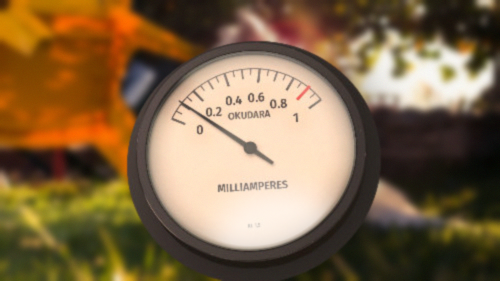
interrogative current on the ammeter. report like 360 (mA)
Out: 0.1 (mA)
